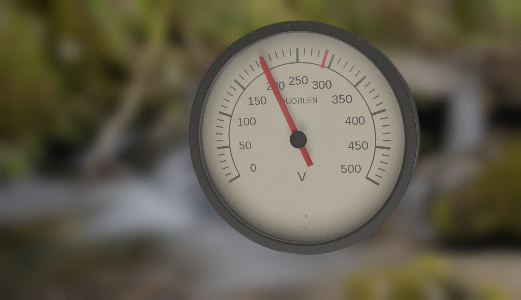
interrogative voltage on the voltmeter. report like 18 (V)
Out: 200 (V)
